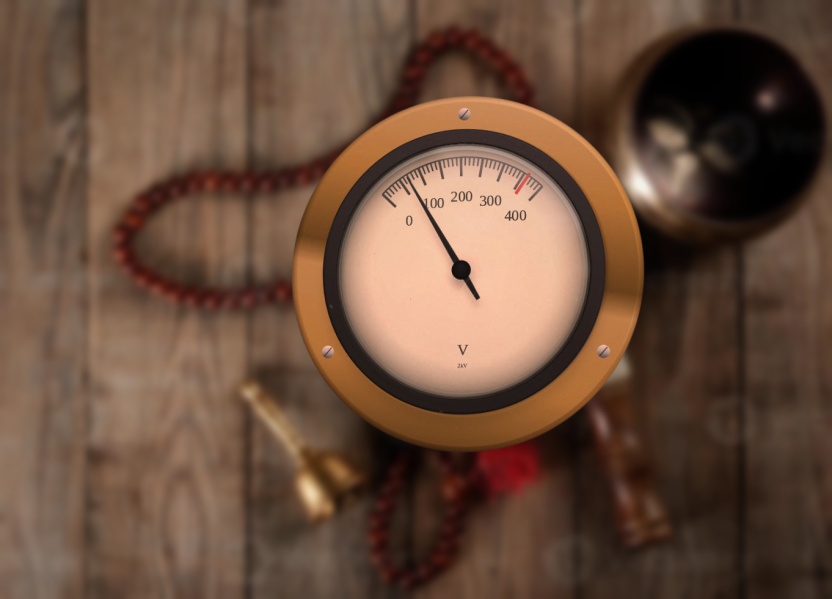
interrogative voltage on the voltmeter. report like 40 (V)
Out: 70 (V)
